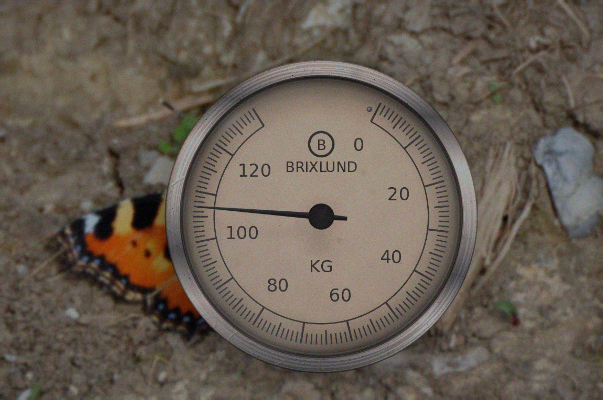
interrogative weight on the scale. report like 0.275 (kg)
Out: 107 (kg)
